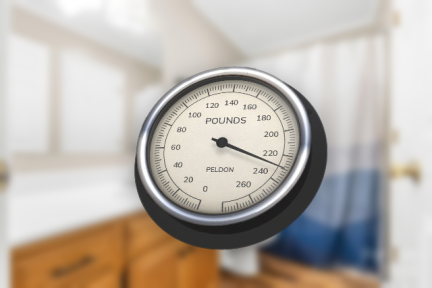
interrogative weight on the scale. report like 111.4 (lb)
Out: 230 (lb)
